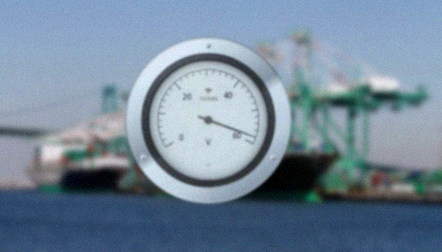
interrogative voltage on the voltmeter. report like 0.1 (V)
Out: 58 (V)
